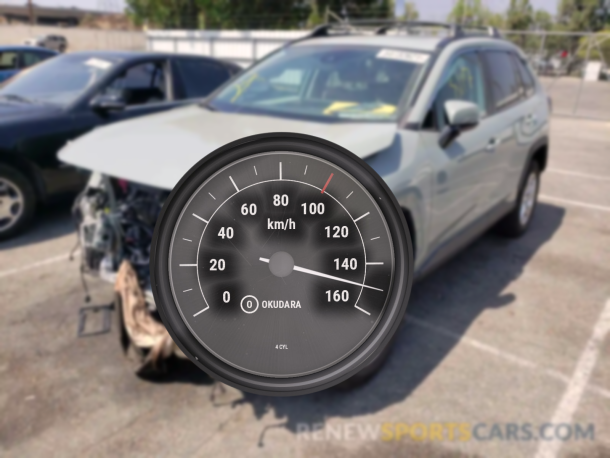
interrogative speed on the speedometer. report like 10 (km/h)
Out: 150 (km/h)
